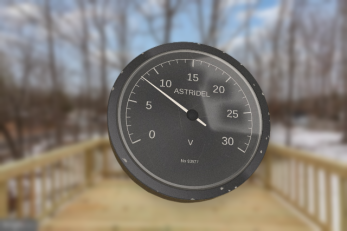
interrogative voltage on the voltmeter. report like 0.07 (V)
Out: 8 (V)
